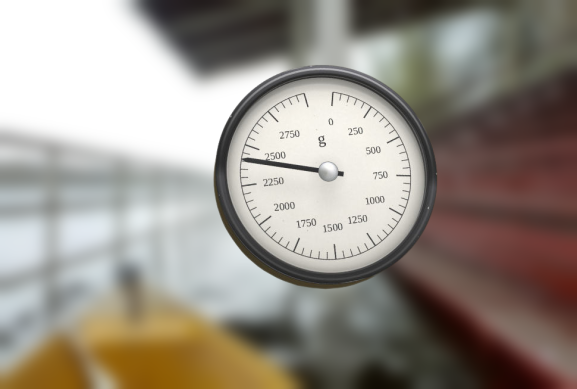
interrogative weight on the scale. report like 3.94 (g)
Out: 2400 (g)
